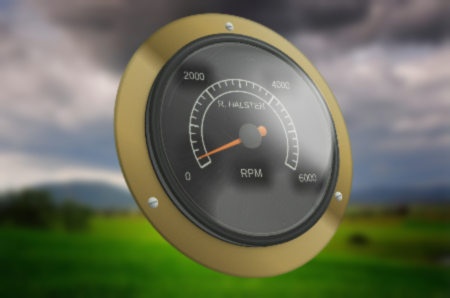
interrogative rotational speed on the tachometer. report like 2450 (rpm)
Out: 200 (rpm)
